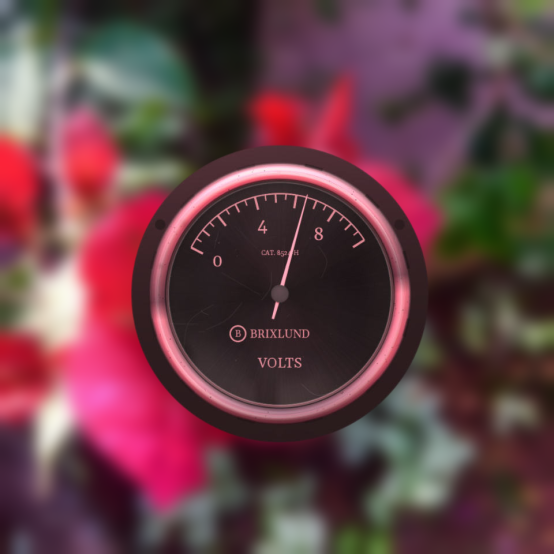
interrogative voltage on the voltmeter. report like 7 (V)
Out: 6.5 (V)
